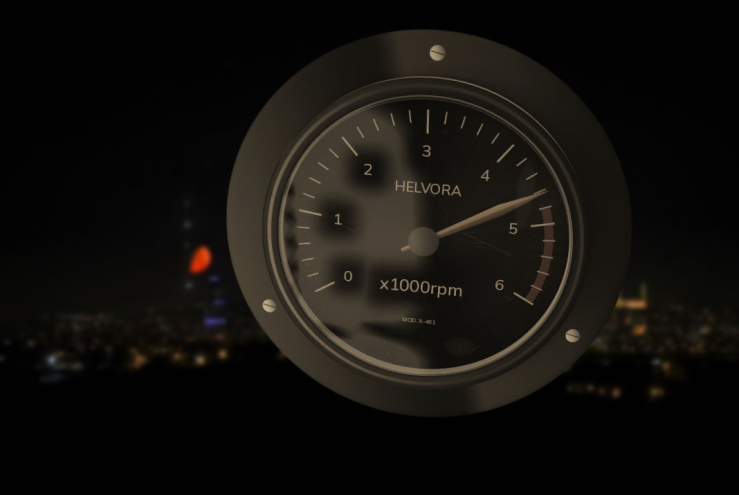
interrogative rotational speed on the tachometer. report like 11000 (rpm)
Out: 4600 (rpm)
